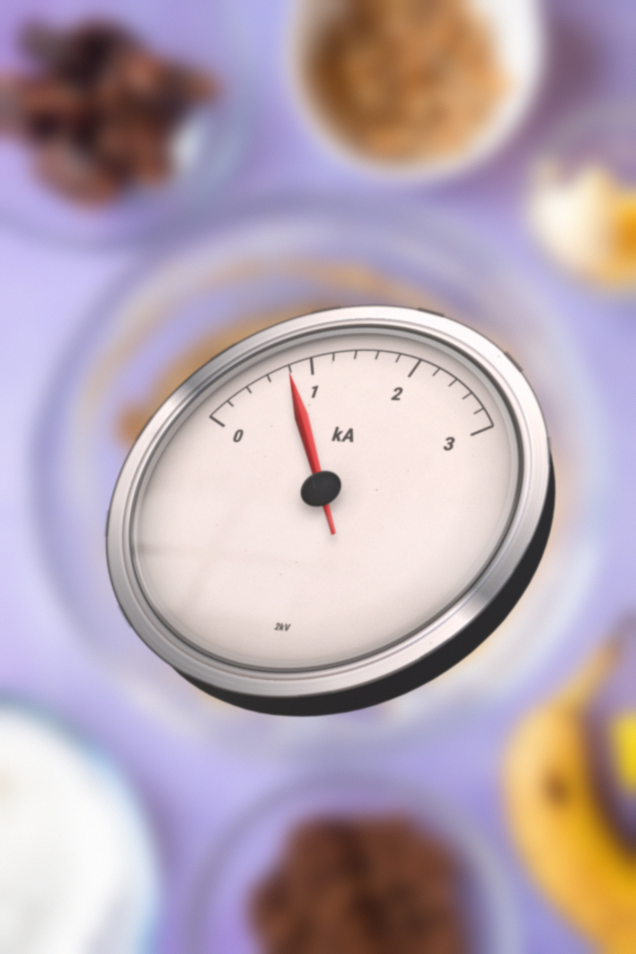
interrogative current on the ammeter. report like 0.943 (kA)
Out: 0.8 (kA)
